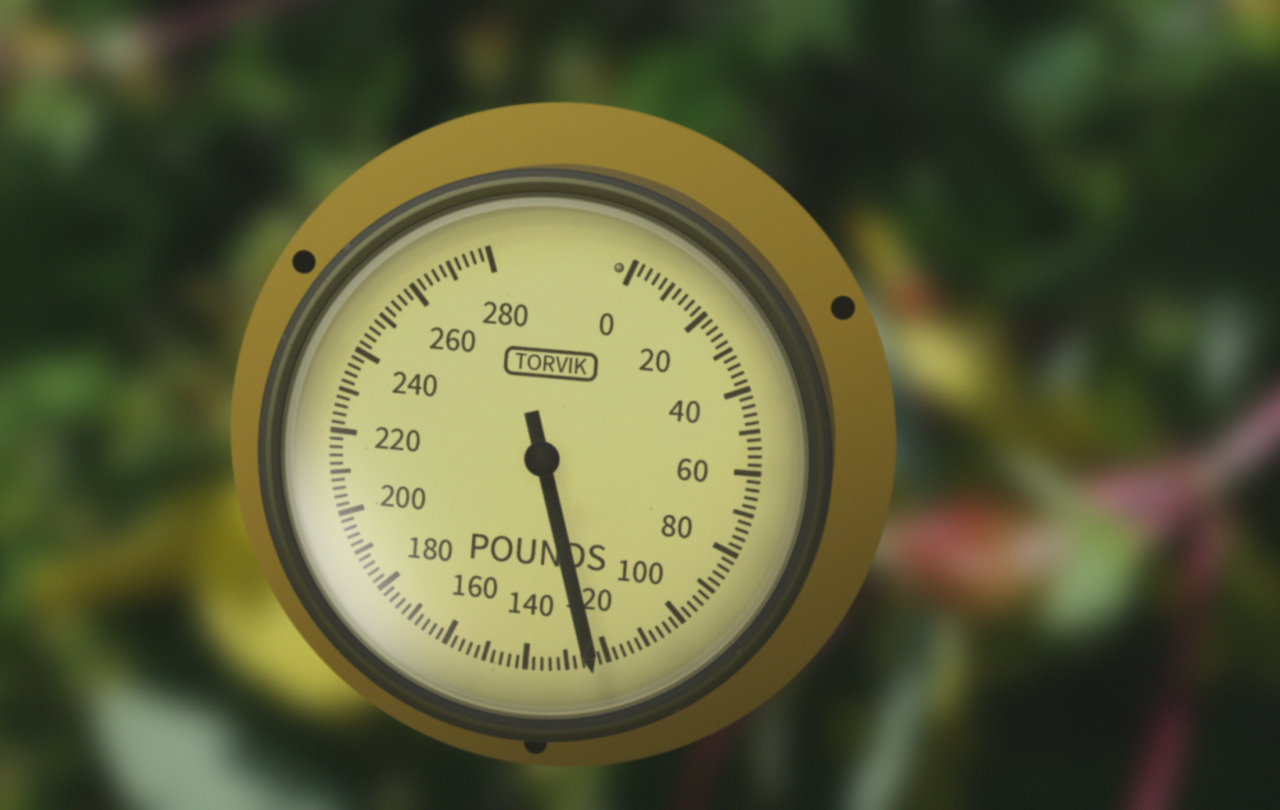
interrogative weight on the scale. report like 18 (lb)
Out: 124 (lb)
